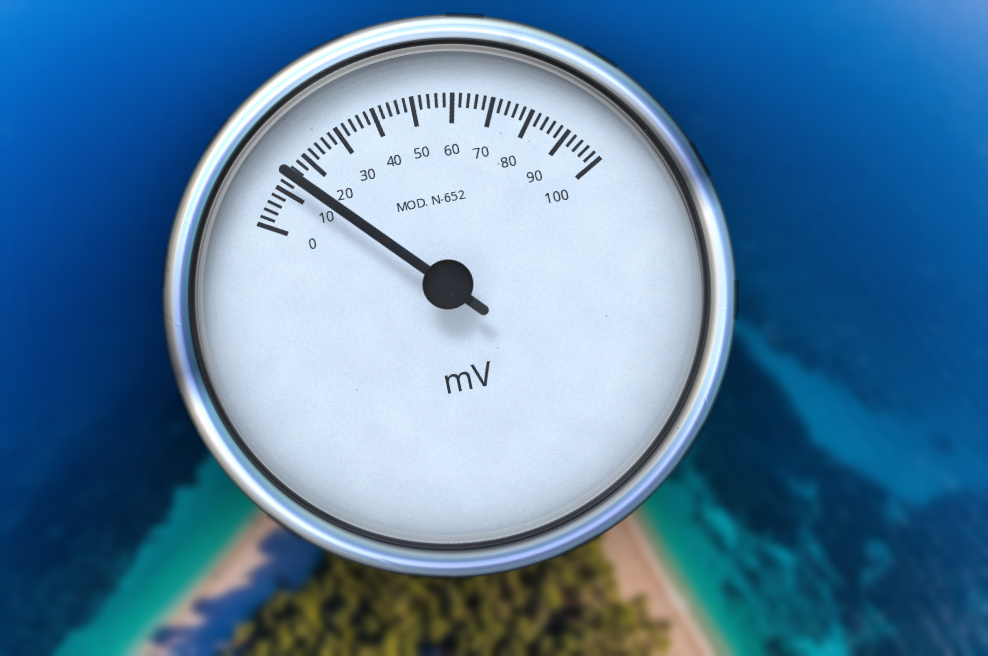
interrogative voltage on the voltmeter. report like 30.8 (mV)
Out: 14 (mV)
